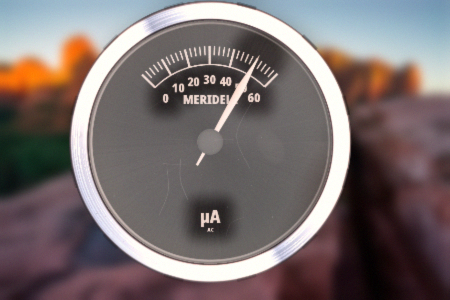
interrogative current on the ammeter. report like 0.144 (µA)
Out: 50 (µA)
